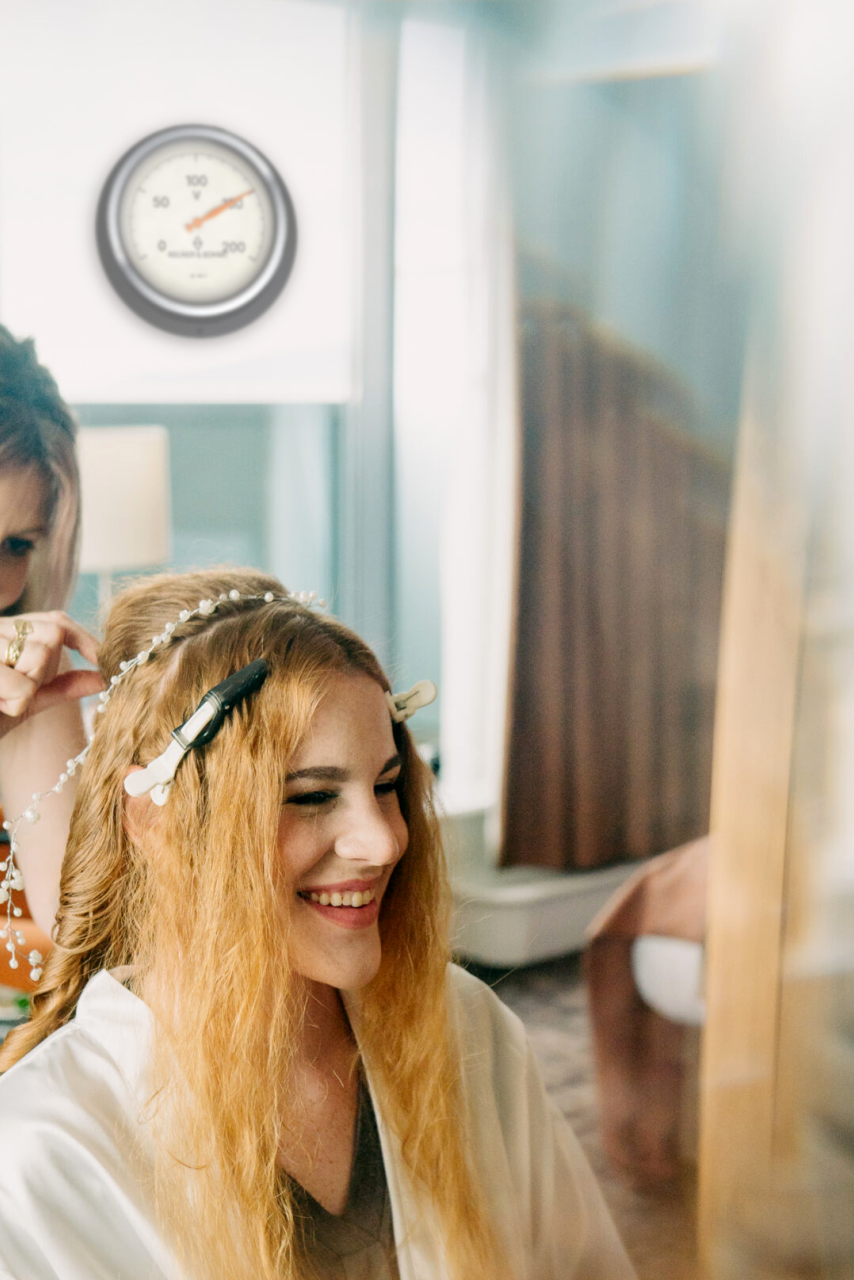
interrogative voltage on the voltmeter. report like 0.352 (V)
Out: 150 (V)
